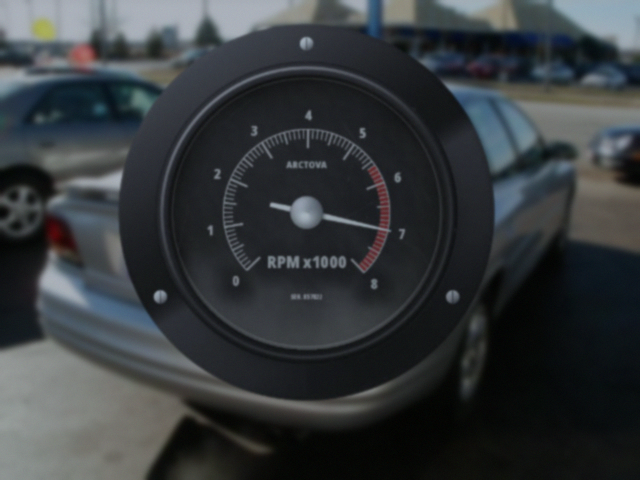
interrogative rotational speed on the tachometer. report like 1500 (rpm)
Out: 7000 (rpm)
